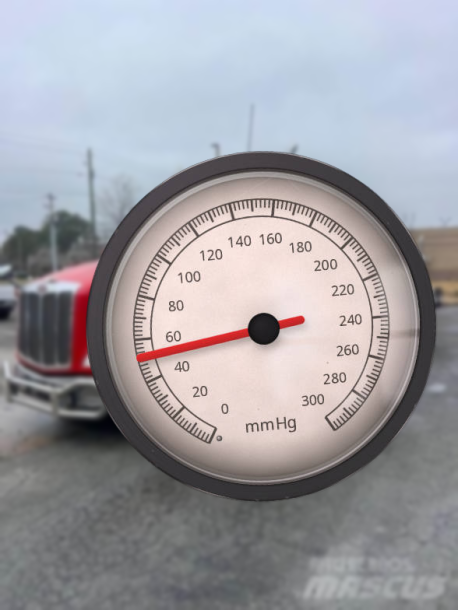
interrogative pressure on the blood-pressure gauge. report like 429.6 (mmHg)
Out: 52 (mmHg)
